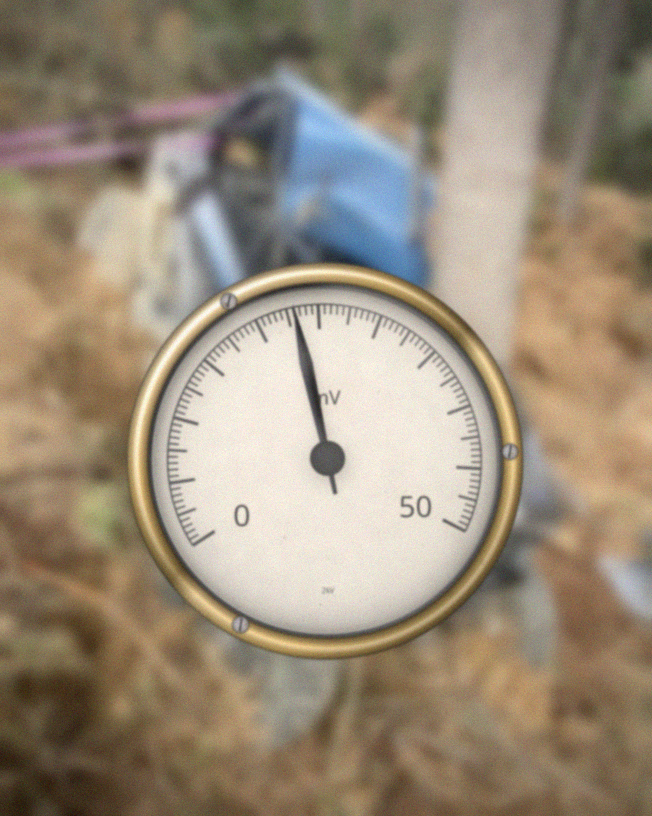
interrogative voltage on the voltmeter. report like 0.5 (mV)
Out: 23 (mV)
